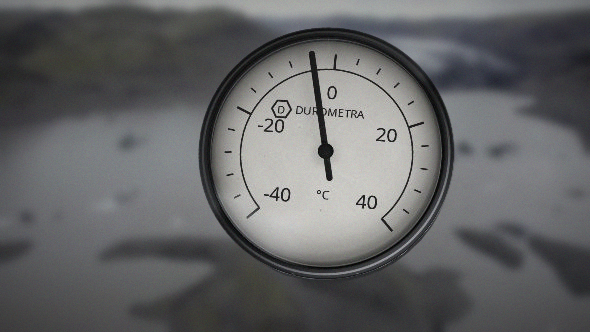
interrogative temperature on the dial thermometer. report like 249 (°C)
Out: -4 (°C)
